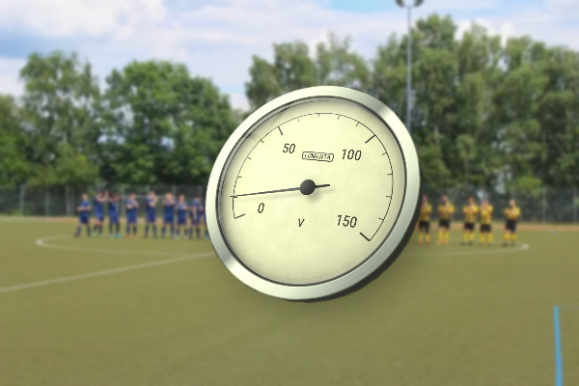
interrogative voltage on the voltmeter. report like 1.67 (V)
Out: 10 (V)
